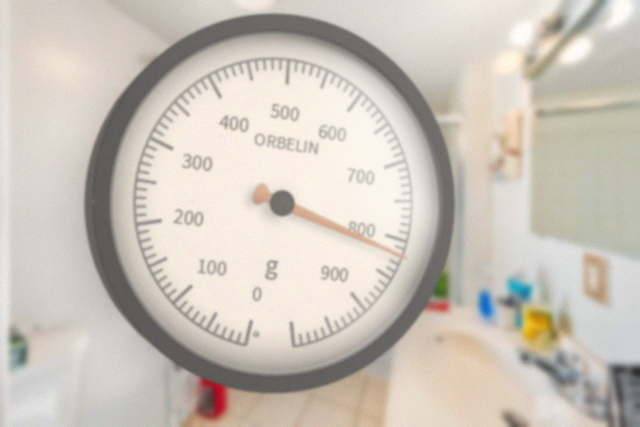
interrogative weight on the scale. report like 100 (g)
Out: 820 (g)
